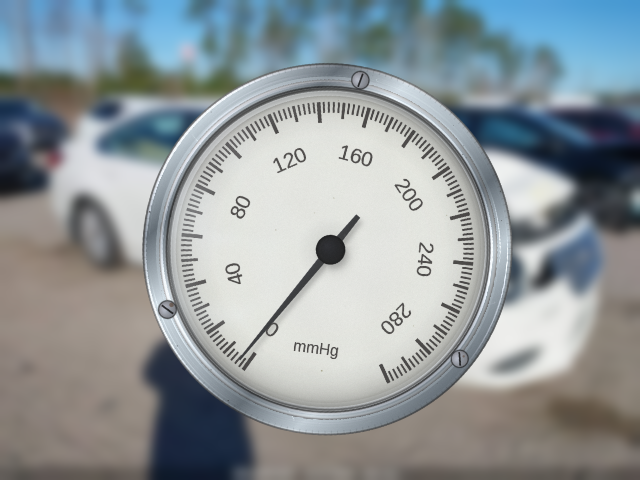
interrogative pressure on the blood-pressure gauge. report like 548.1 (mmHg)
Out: 4 (mmHg)
